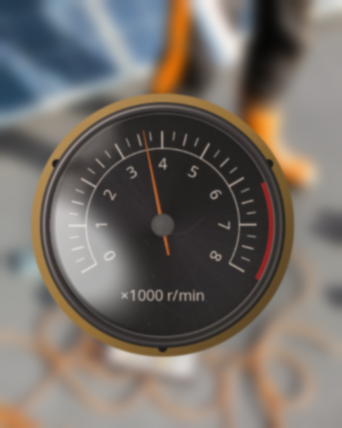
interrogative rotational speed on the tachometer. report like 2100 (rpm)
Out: 3625 (rpm)
